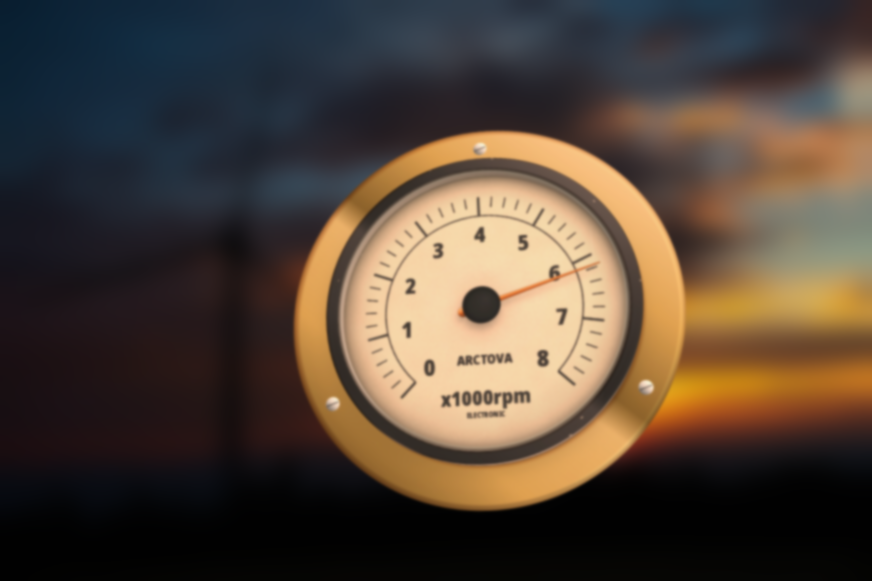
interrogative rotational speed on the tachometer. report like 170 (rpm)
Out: 6200 (rpm)
